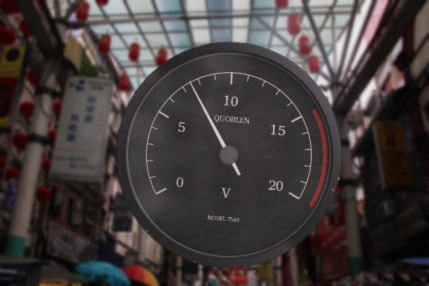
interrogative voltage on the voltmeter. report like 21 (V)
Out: 7.5 (V)
